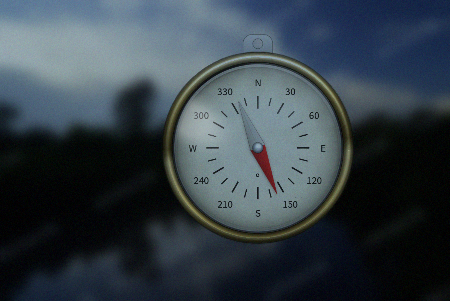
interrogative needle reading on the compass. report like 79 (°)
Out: 157.5 (°)
